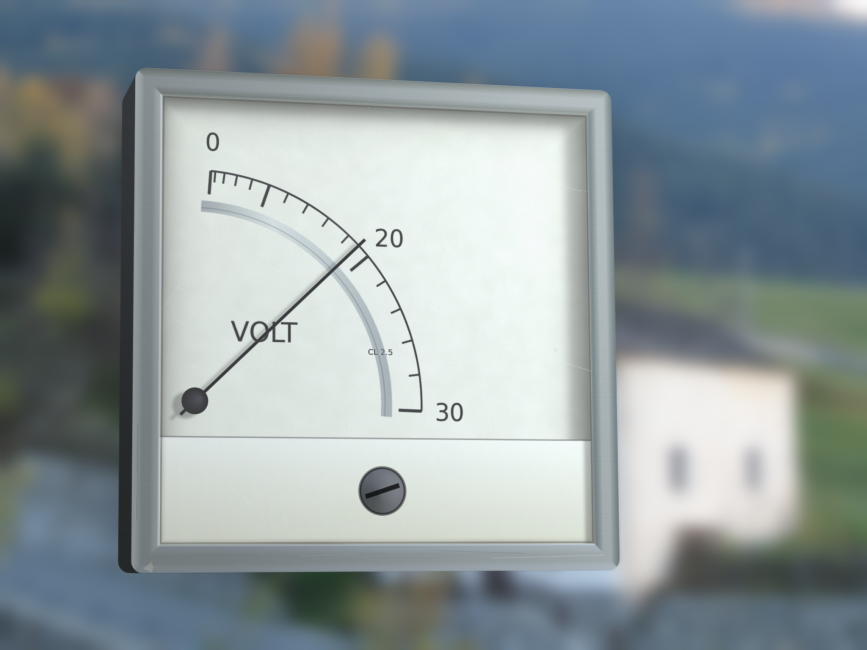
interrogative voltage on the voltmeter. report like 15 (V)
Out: 19 (V)
